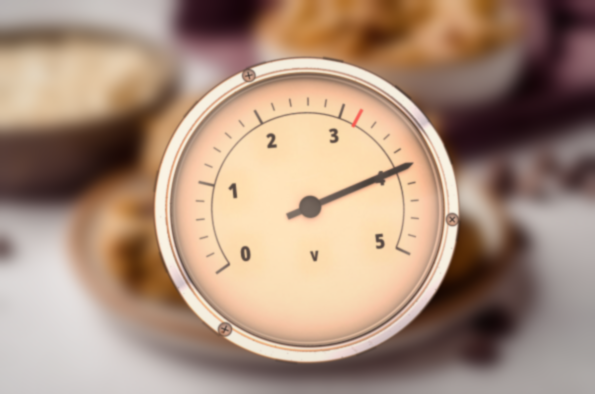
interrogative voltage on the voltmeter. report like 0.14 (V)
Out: 4 (V)
